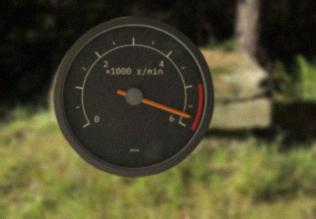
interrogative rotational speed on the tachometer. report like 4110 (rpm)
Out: 5750 (rpm)
